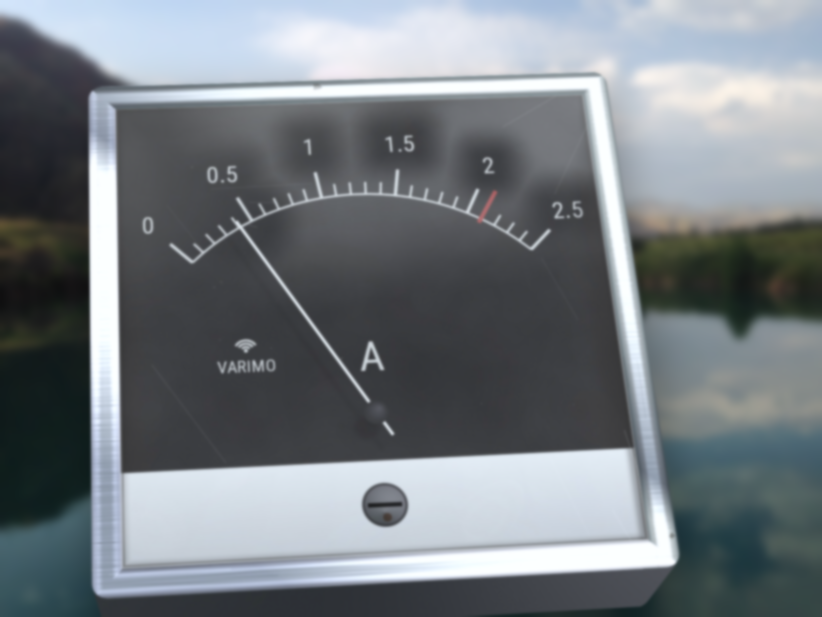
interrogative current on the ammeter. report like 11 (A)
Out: 0.4 (A)
